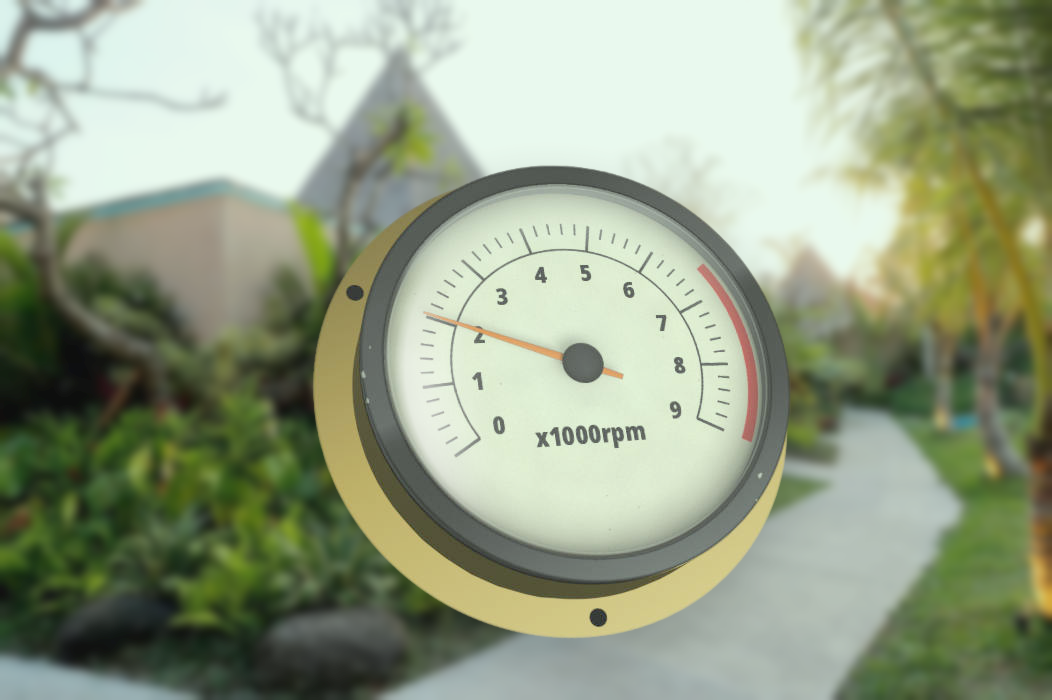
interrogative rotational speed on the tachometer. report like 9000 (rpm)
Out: 2000 (rpm)
